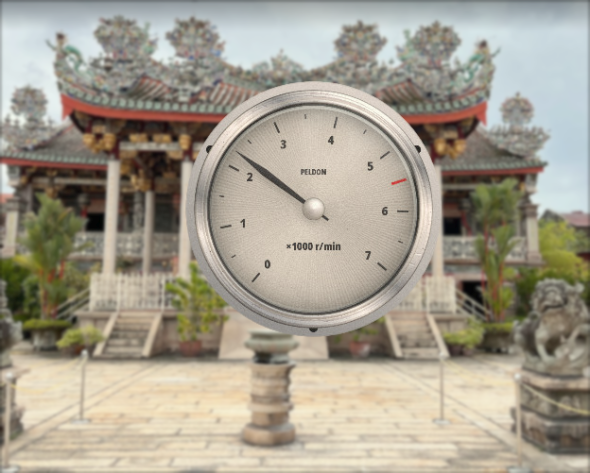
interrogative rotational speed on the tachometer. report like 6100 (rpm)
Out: 2250 (rpm)
